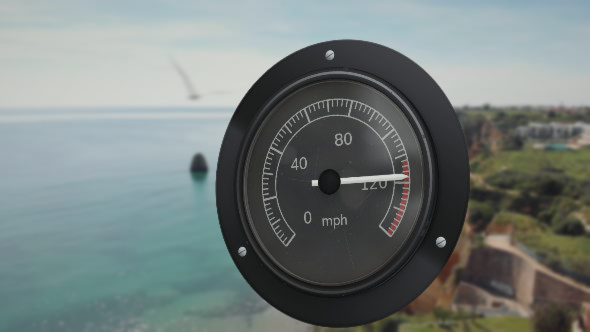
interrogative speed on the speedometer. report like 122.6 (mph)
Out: 118 (mph)
